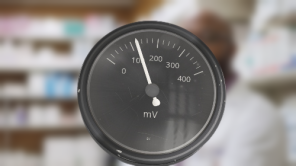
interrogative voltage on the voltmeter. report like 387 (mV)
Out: 120 (mV)
